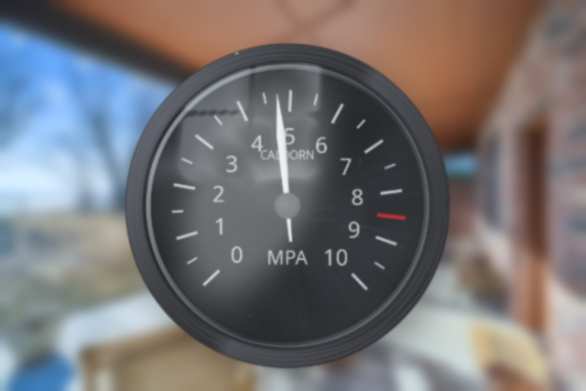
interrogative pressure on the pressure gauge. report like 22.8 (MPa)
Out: 4.75 (MPa)
